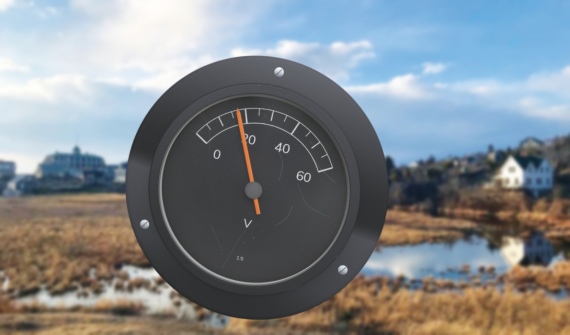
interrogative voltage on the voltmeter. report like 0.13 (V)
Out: 17.5 (V)
